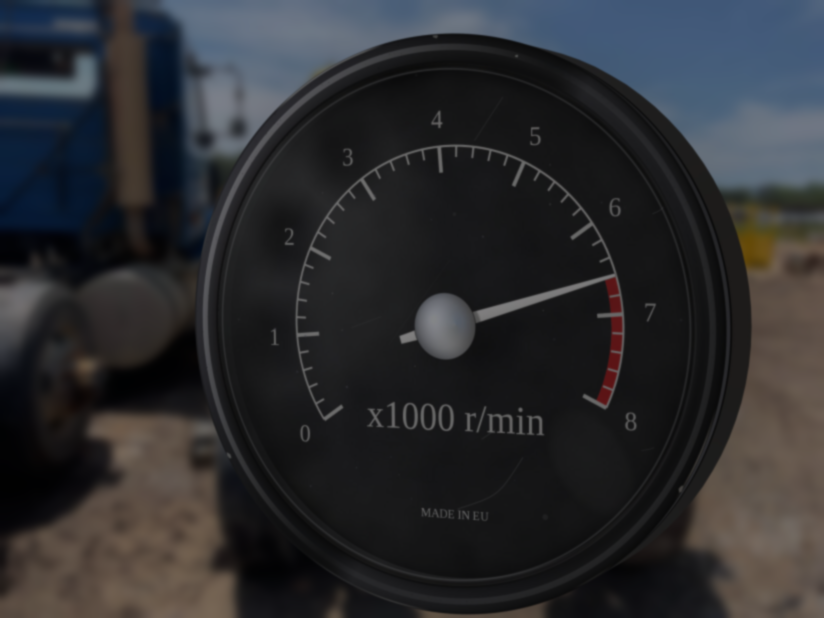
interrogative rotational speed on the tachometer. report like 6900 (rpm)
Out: 6600 (rpm)
